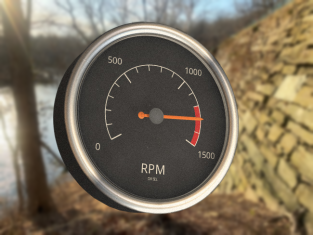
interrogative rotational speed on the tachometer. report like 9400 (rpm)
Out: 1300 (rpm)
